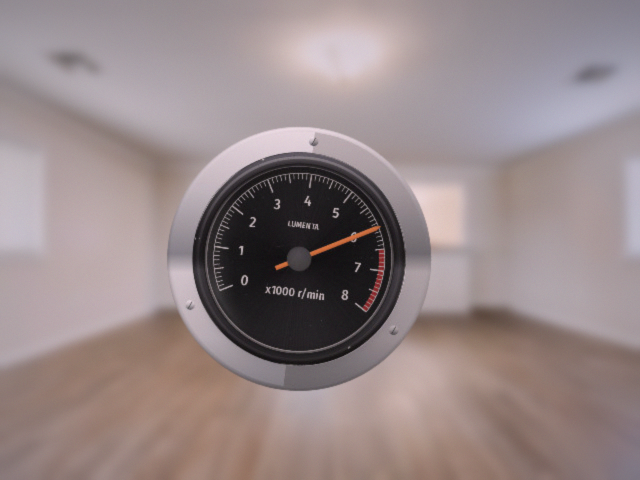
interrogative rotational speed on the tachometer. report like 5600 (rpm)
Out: 6000 (rpm)
